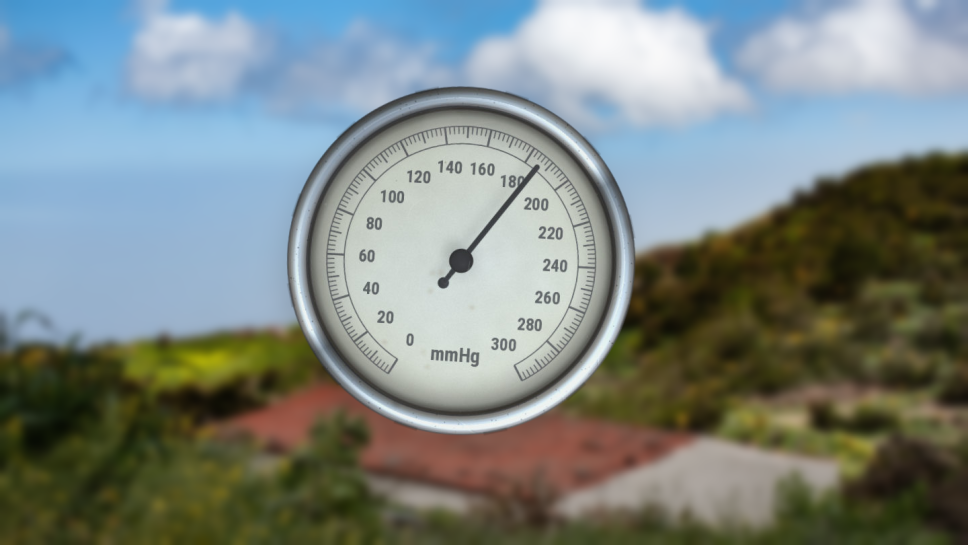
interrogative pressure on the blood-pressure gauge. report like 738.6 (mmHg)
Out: 186 (mmHg)
